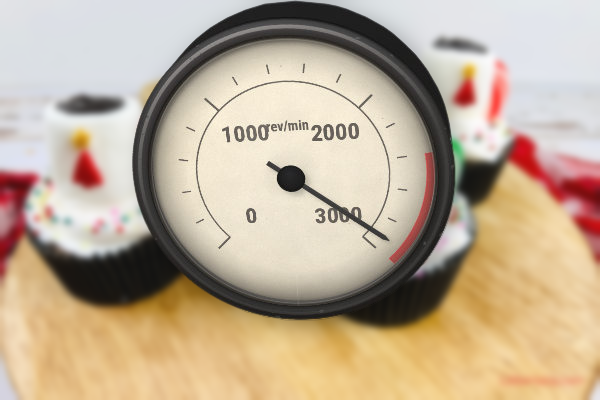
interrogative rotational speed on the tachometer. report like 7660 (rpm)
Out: 2900 (rpm)
